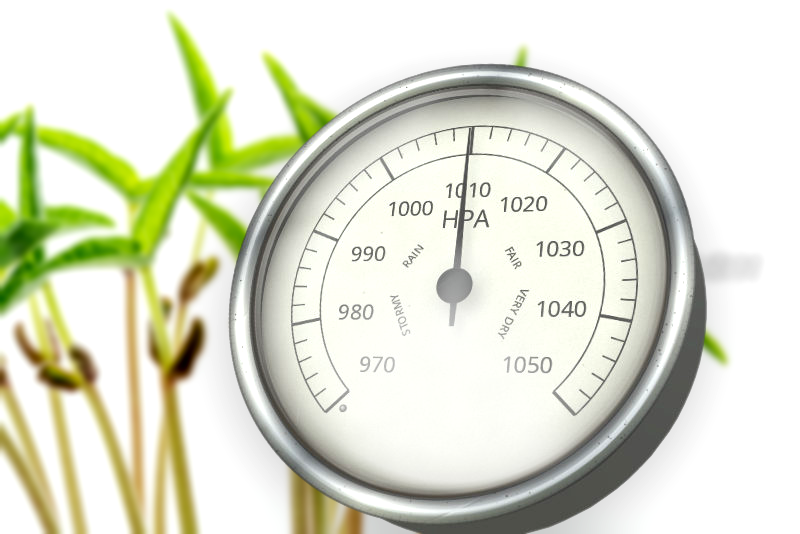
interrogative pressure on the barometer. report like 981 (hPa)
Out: 1010 (hPa)
